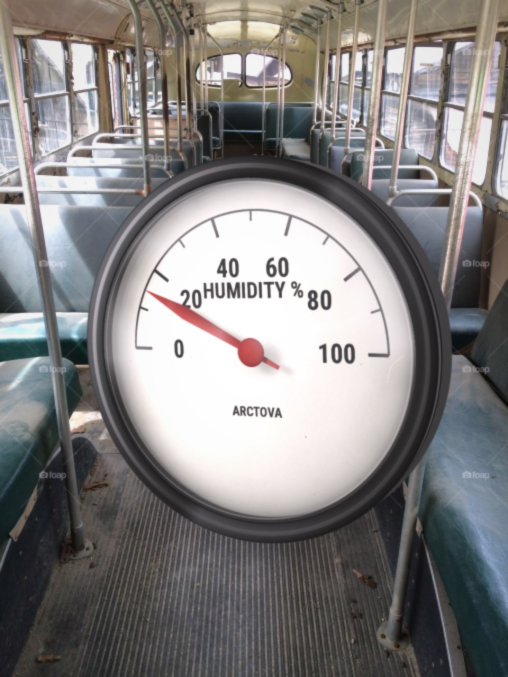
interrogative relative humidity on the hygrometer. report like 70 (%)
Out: 15 (%)
